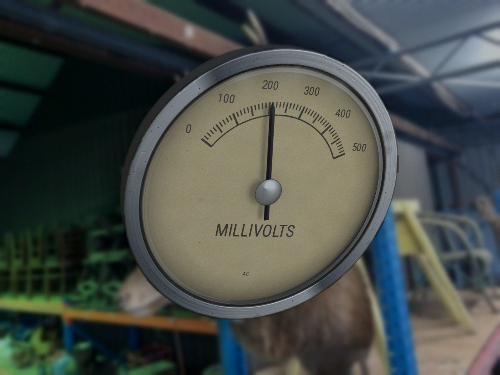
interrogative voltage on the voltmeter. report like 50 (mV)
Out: 200 (mV)
